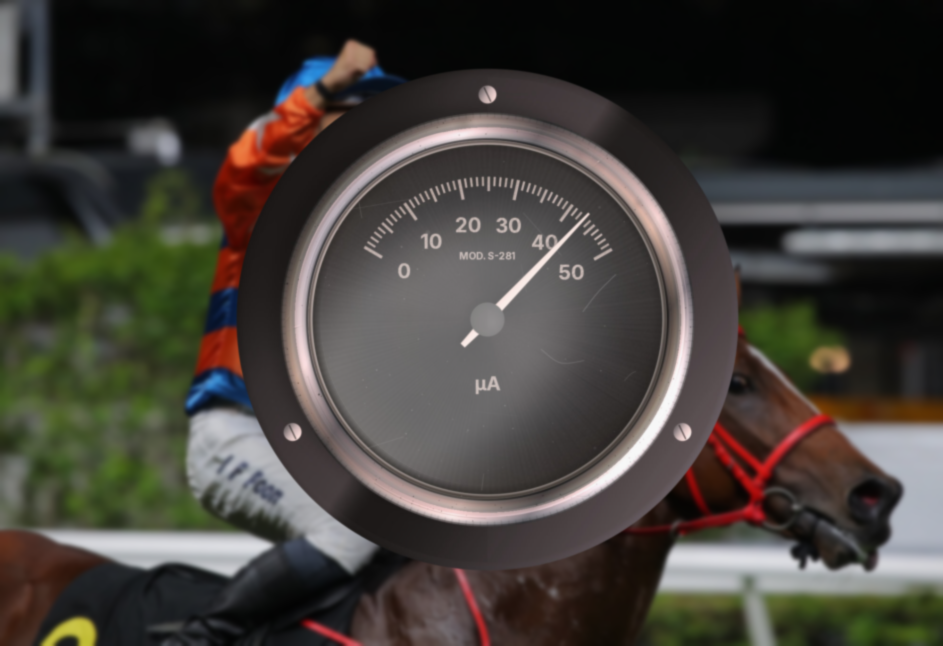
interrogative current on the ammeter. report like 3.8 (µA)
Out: 43 (µA)
